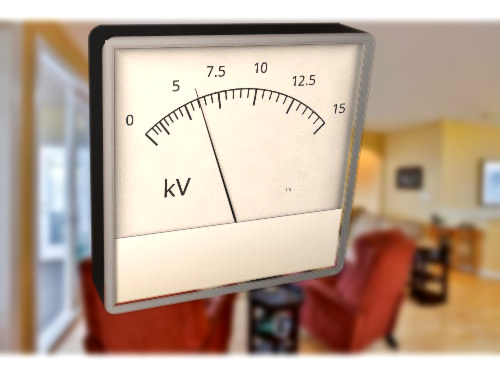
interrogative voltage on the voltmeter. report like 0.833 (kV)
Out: 6 (kV)
